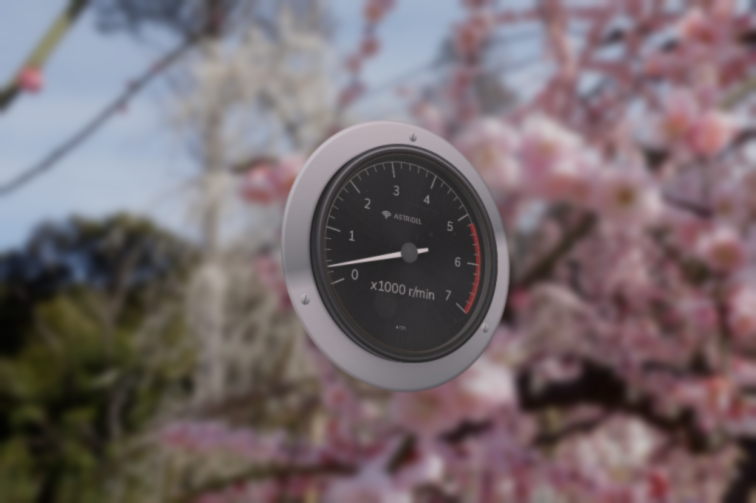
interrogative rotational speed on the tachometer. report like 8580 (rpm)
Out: 300 (rpm)
